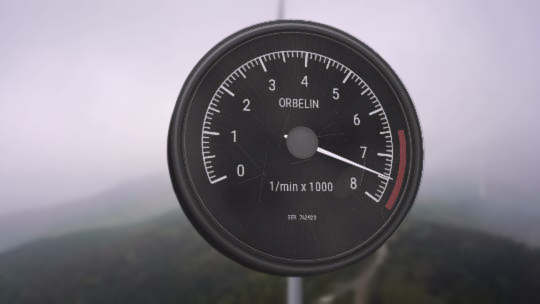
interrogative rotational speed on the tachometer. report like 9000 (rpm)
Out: 7500 (rpm)
